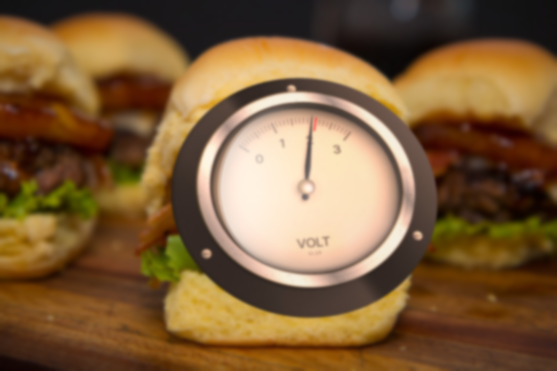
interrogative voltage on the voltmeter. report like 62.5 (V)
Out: 2 (V)
